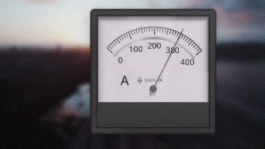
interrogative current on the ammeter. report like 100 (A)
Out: 300 (A)
